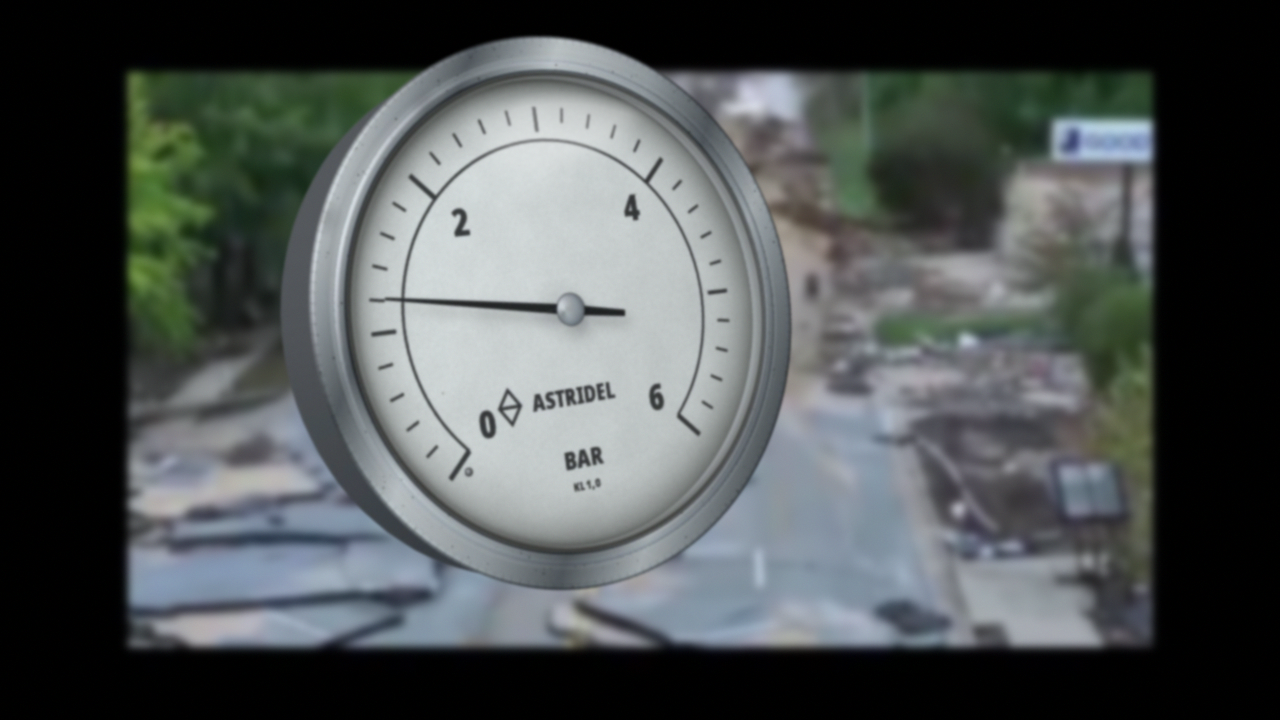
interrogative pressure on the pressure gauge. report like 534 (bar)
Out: 1.2 (bar)
